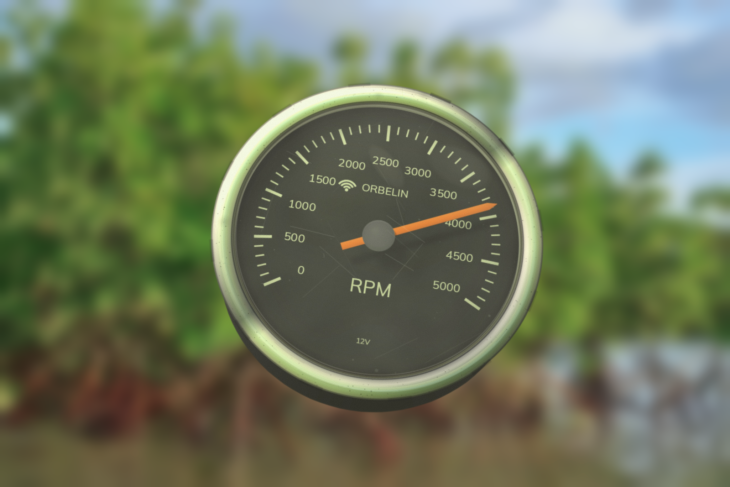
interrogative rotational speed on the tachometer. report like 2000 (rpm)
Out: 3900 (rpm)
